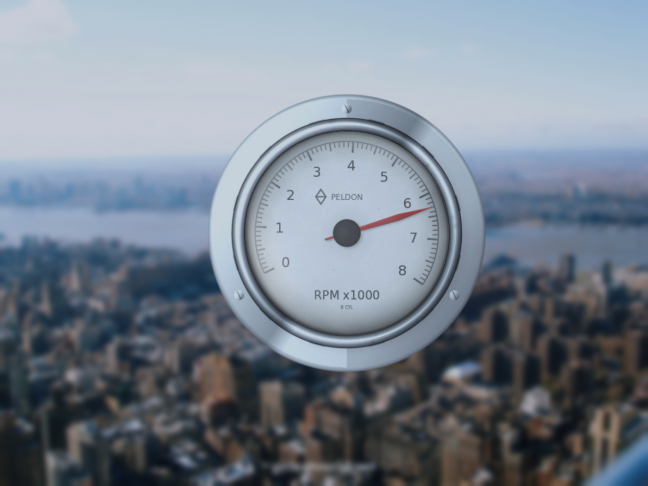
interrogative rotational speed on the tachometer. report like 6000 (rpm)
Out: 6300 (rpm)
